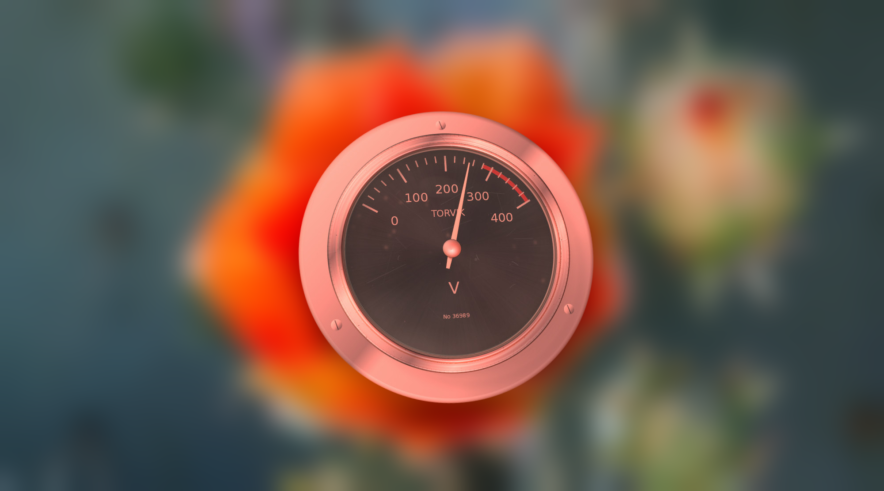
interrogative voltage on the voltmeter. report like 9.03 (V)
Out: 250 (V)
